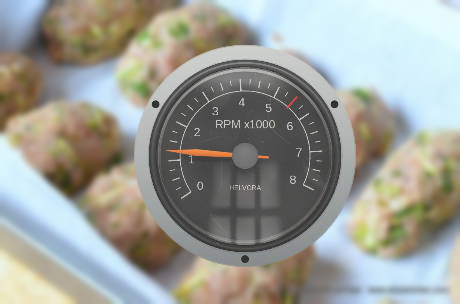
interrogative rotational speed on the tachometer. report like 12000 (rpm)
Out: 1250 (rpm)
